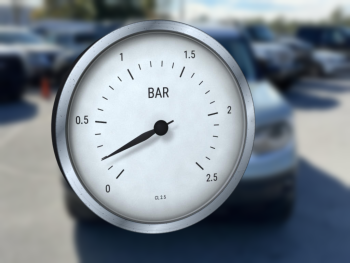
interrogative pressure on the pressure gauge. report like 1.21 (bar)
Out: 0.2 (bar)
